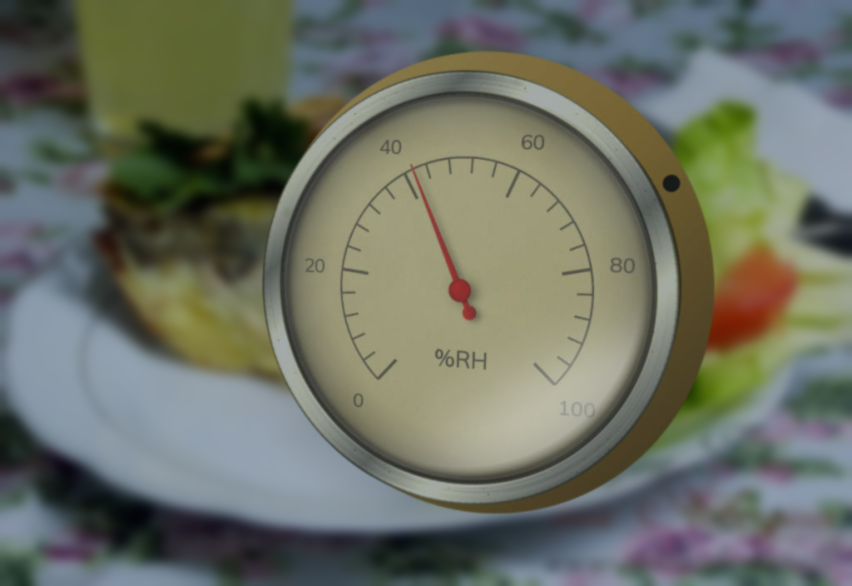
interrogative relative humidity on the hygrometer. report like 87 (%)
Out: 42 (%)
